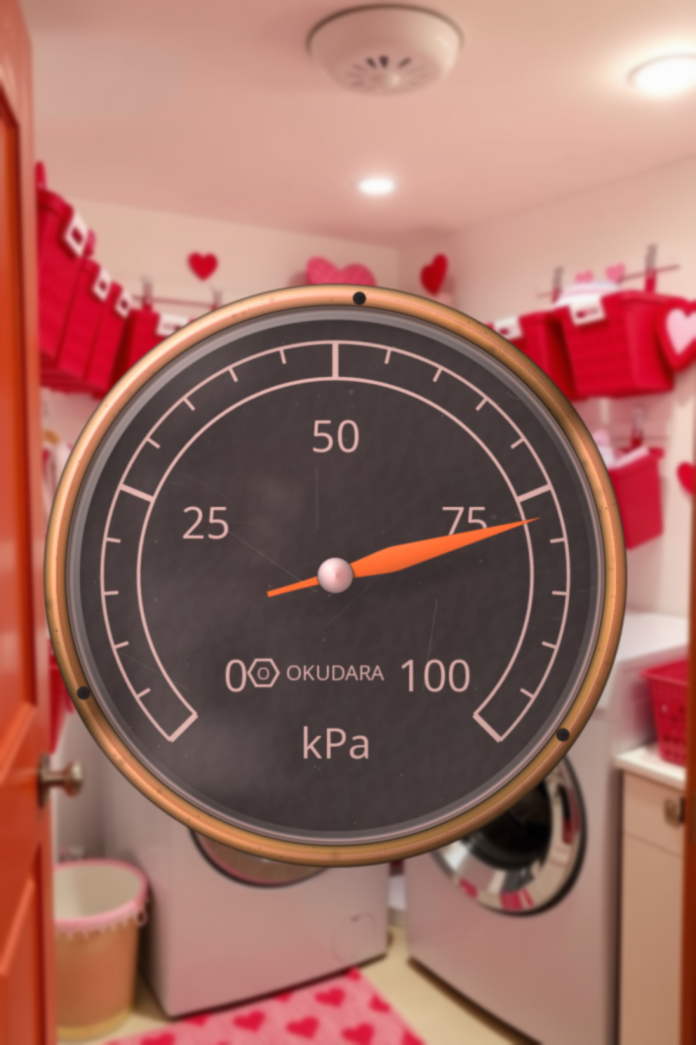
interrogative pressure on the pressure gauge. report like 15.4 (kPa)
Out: 77.5 (kPa)
